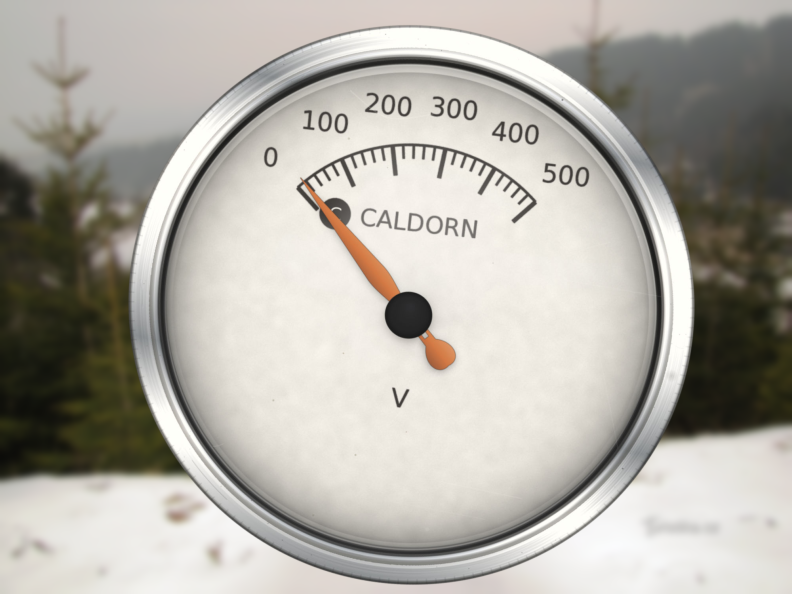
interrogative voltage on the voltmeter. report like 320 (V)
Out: 20 (V)
